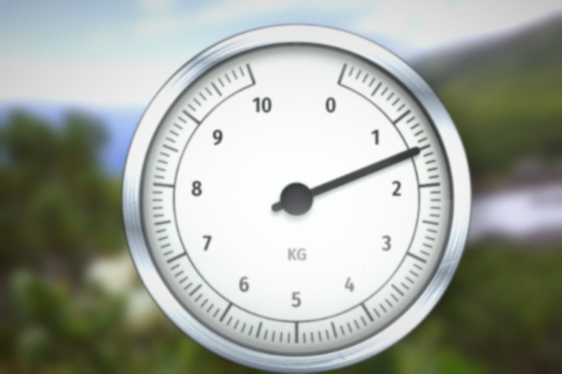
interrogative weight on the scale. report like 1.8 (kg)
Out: 1.5 (kg)
